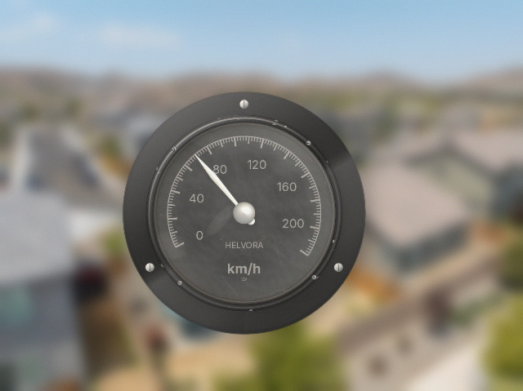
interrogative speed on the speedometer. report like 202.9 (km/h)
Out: 70 (km/h)
